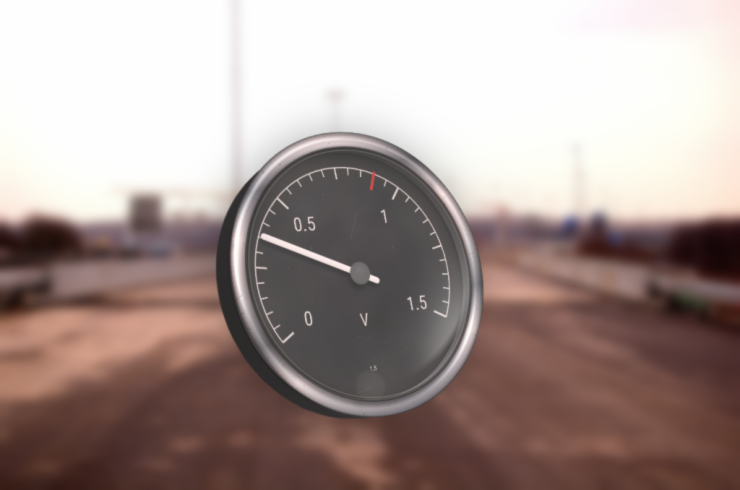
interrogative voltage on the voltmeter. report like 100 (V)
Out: 0.35 (V)
